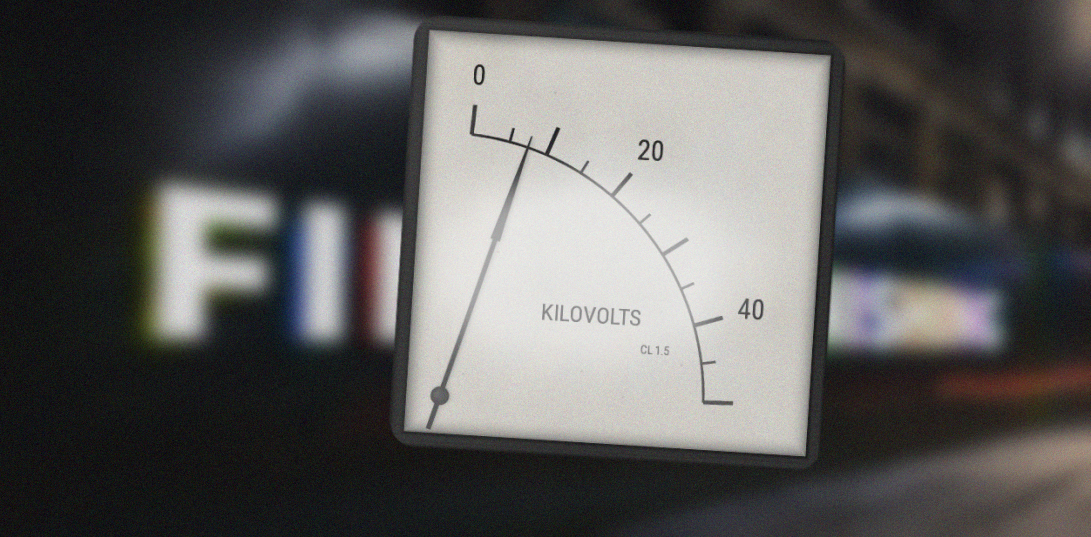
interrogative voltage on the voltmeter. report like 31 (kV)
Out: 7.5 (kV)
